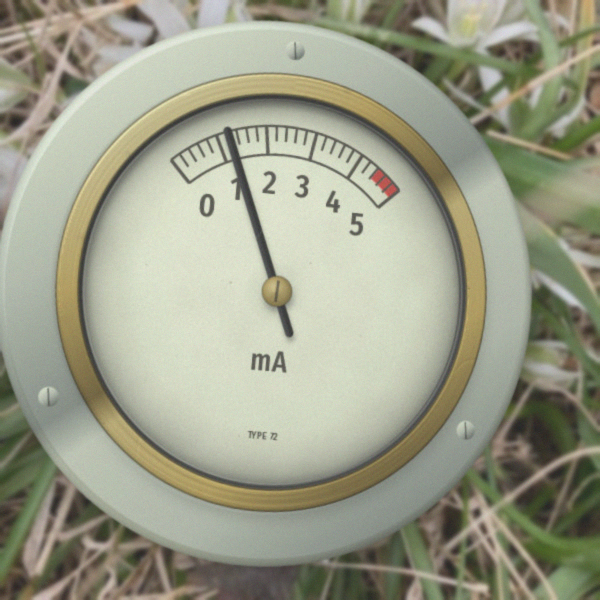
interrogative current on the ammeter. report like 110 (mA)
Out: 1.2 (mA)
